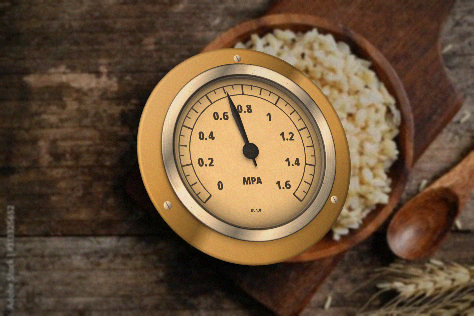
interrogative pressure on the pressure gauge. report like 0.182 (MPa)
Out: 0.7 (MPa)
